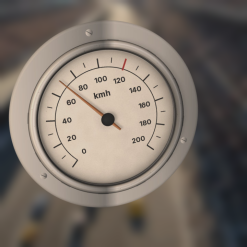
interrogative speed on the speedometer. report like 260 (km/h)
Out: 70 (km/h)
